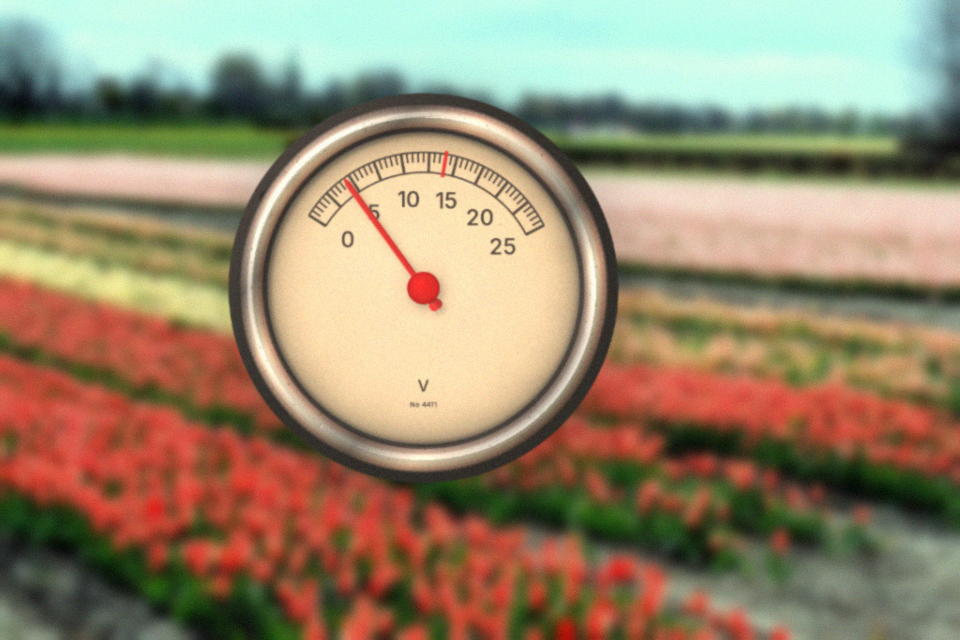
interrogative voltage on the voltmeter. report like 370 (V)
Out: 4.5 (V)
